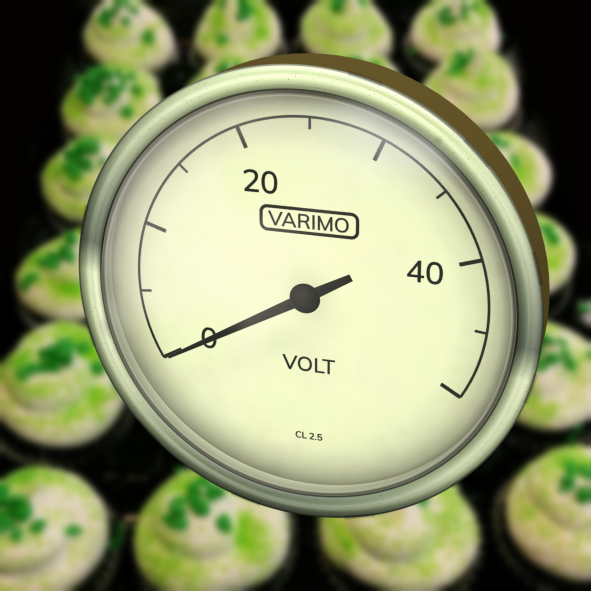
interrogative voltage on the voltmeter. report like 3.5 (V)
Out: 0 (V)
